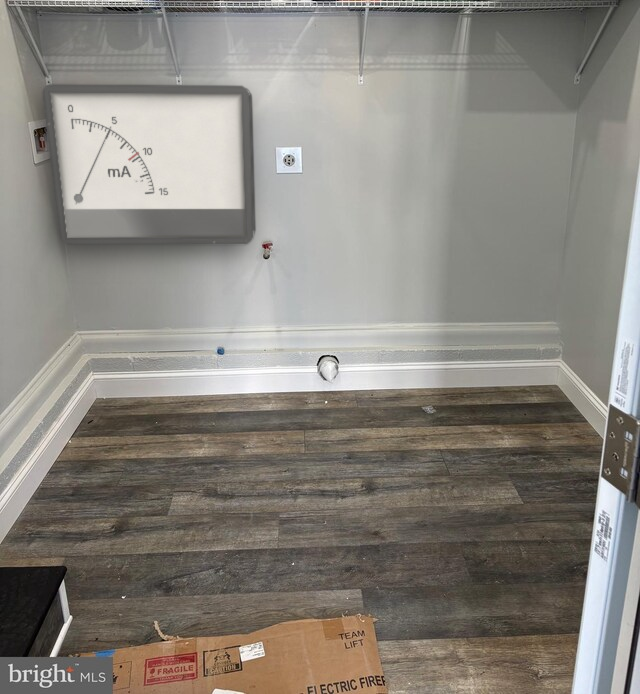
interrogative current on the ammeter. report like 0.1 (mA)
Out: 5 (mA)
